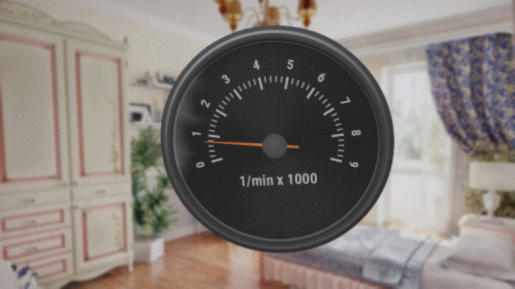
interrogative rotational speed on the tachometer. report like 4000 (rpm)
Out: 800 (rpm)
